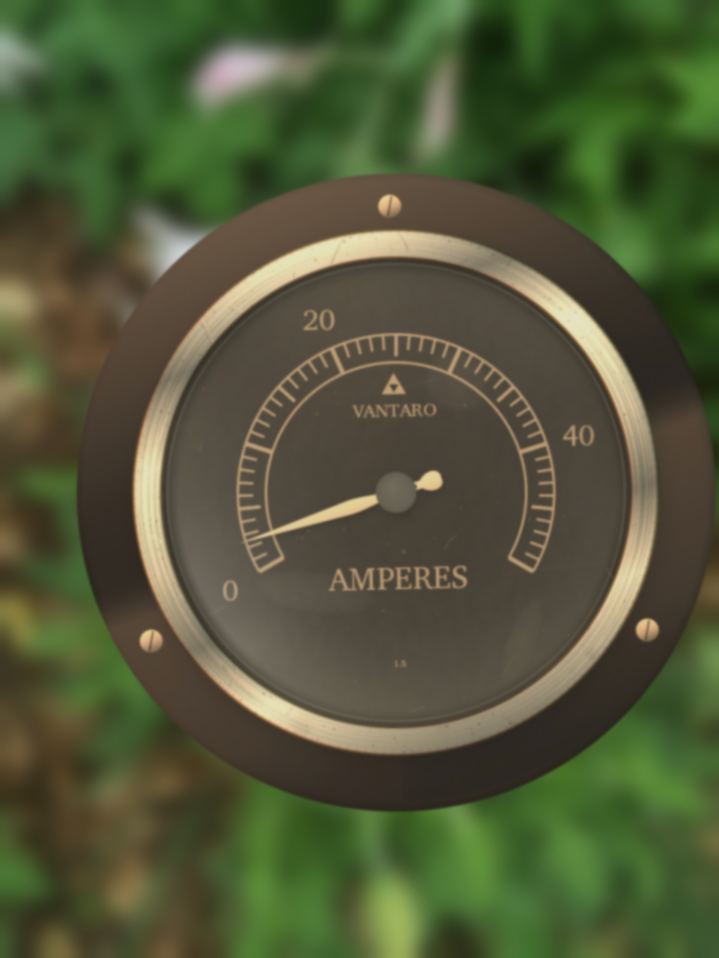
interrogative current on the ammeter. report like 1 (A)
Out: 2.5 (A)
